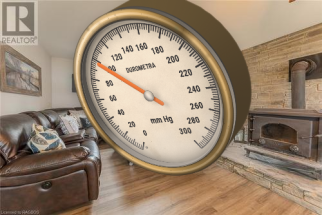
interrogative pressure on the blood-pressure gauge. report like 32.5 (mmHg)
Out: 100 (mmHg)
